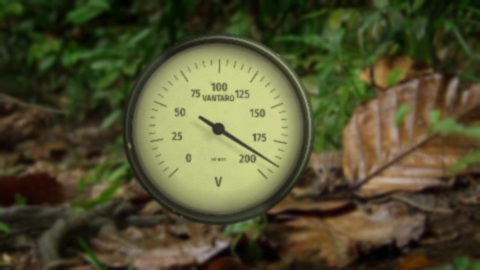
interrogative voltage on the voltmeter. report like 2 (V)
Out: 190 (V)
